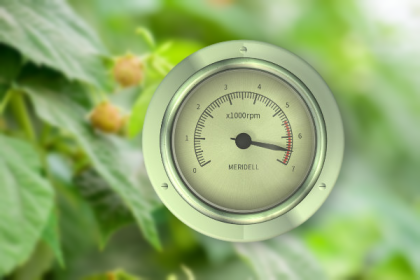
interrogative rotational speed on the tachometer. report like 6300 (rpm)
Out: 6500 (rpm)
